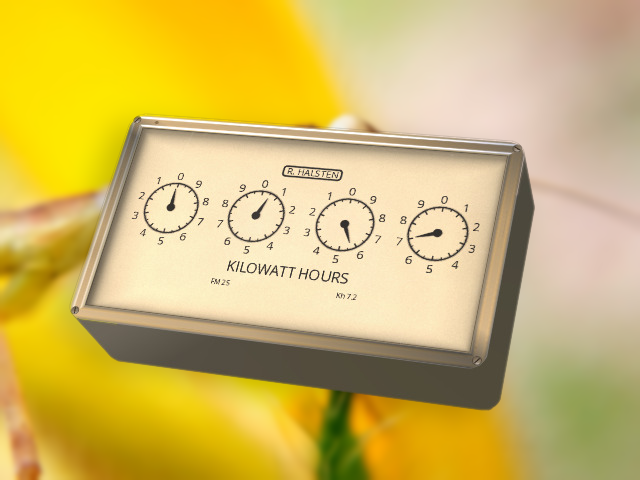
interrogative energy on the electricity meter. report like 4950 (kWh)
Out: 57 (kWh)
